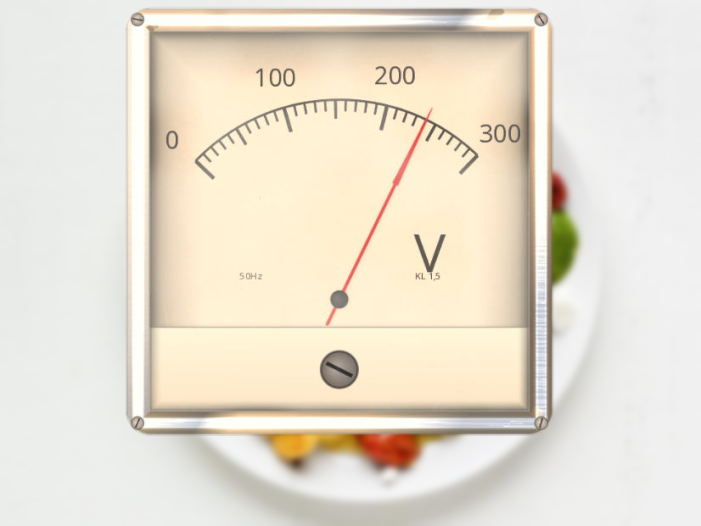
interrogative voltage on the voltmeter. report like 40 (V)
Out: 240 (V)
